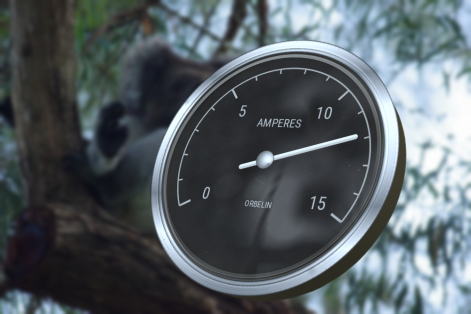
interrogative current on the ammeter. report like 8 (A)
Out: 12 (A)
